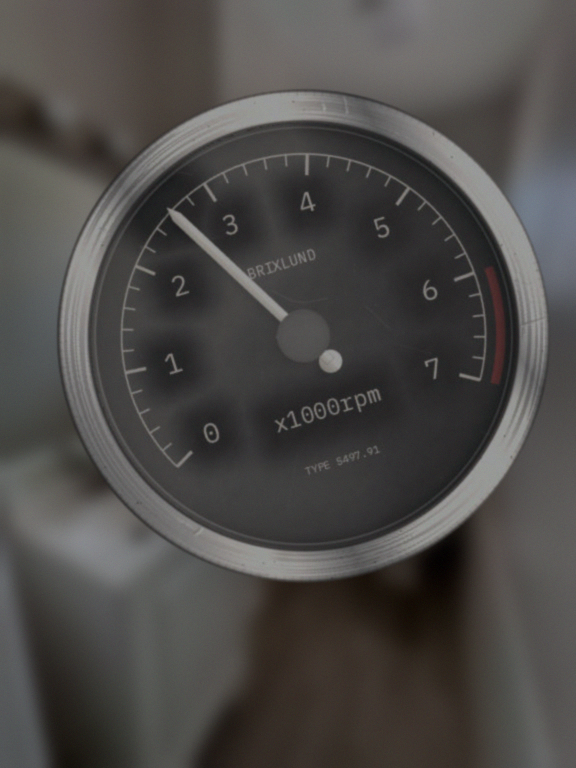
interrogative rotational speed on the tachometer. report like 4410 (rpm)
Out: 2600 (rpm)
